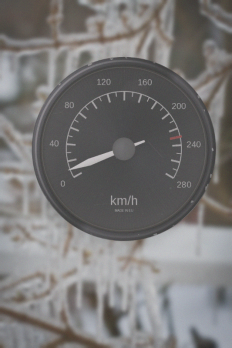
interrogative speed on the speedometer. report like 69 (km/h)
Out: 10 (km/h)
